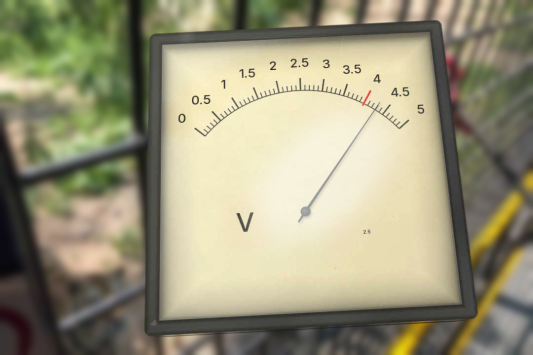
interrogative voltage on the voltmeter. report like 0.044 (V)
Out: 4.3 (V)
